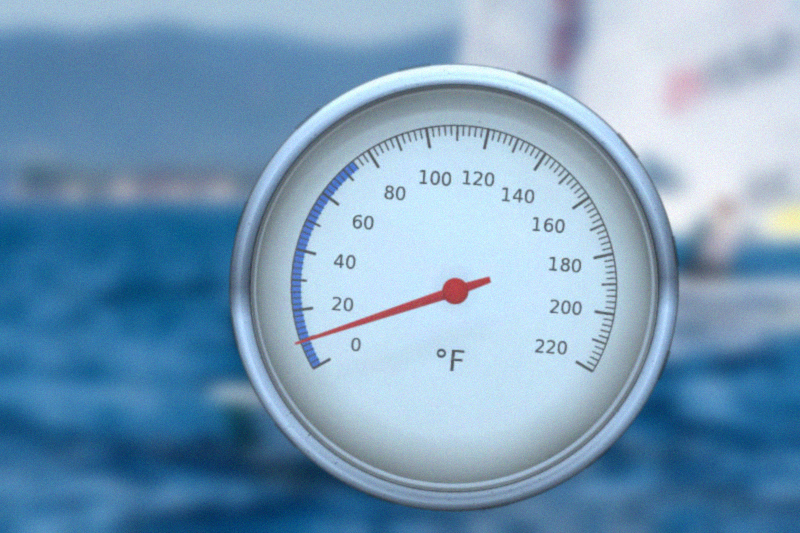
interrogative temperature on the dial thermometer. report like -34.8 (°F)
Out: 10 (°F)
